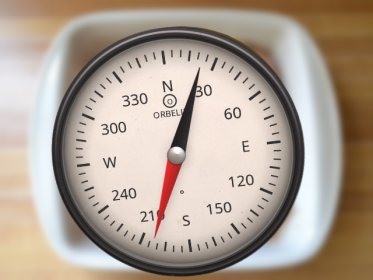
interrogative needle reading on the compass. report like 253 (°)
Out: 202.5 (°)
